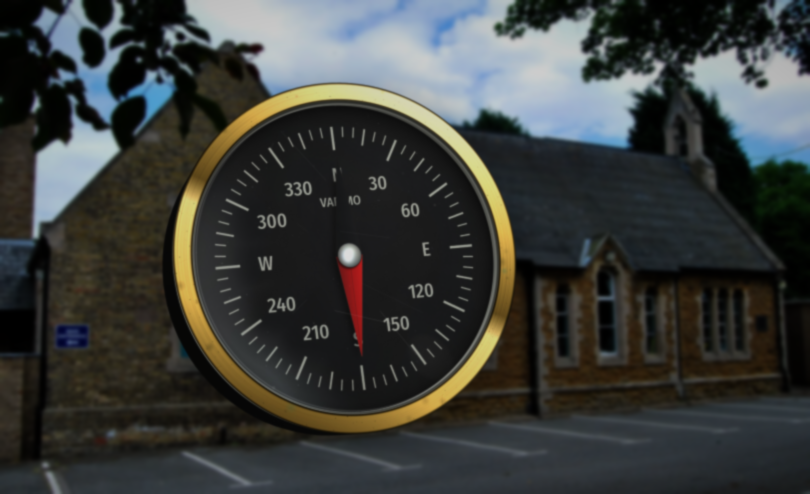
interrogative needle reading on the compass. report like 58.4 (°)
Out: 180 (°)
